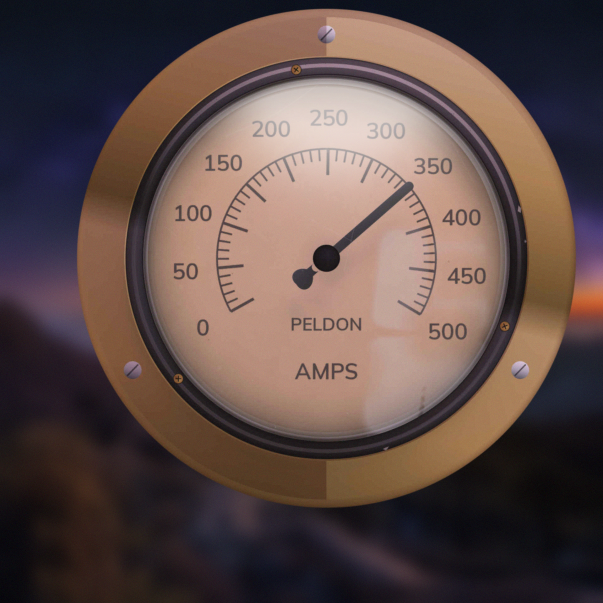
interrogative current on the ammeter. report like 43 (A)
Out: 350 (A)
